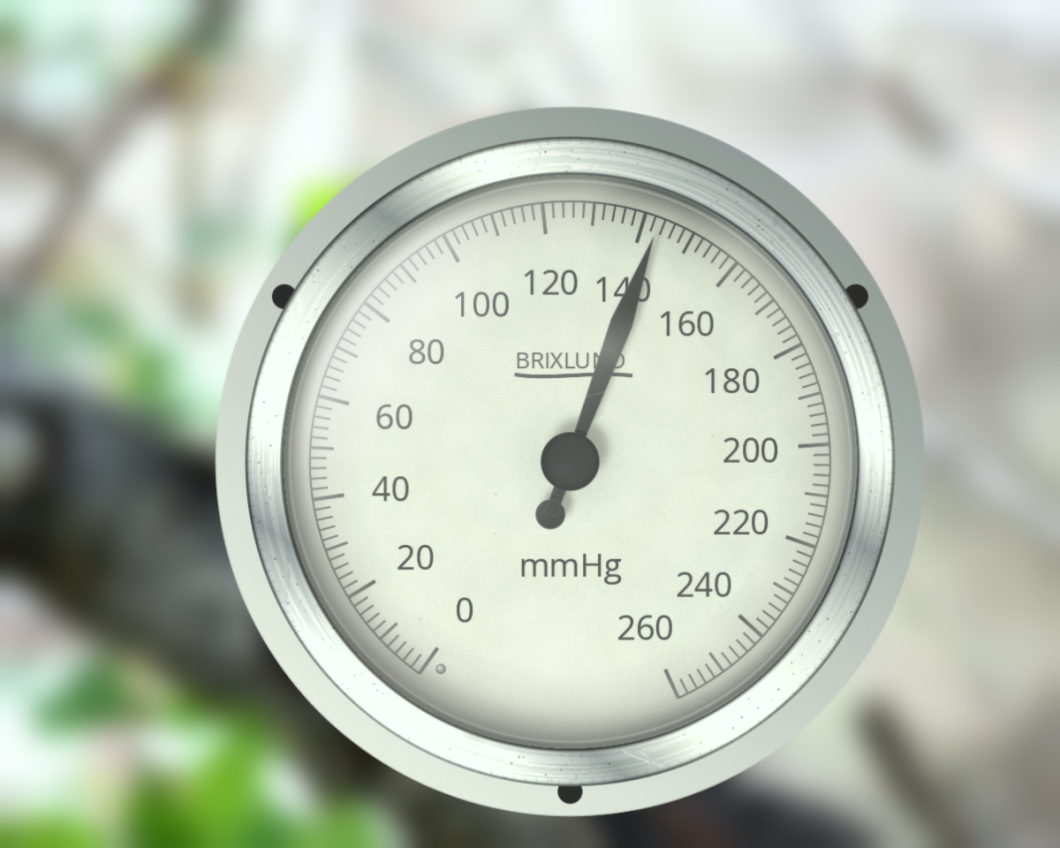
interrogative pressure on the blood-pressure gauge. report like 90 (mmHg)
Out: 143 (mmHg)
